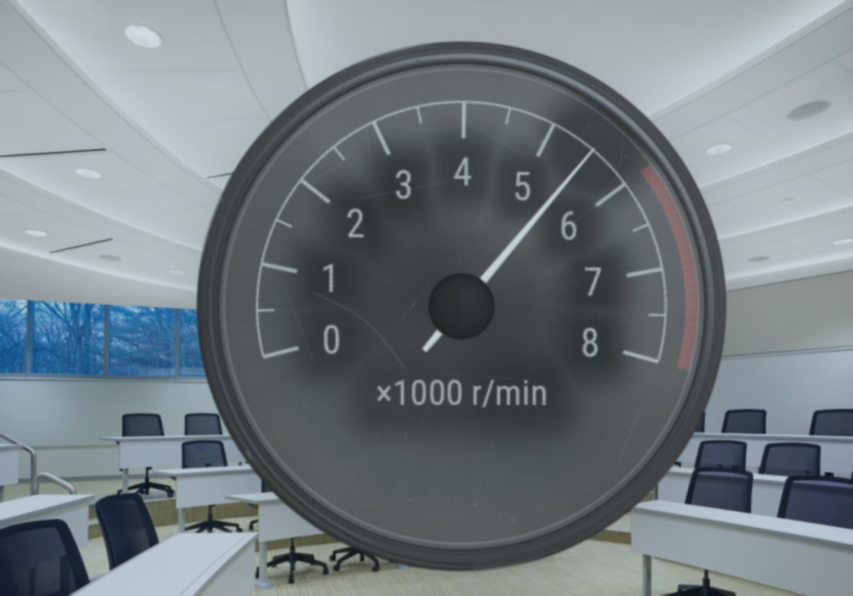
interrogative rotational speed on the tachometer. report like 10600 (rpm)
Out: 5500 (rpm)
